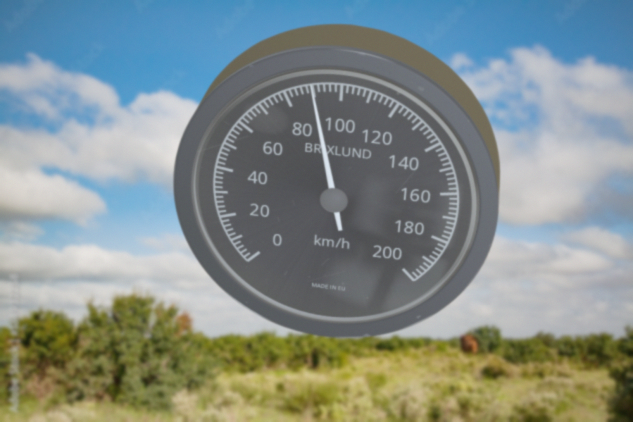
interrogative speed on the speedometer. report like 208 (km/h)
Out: 90 (km/h)
